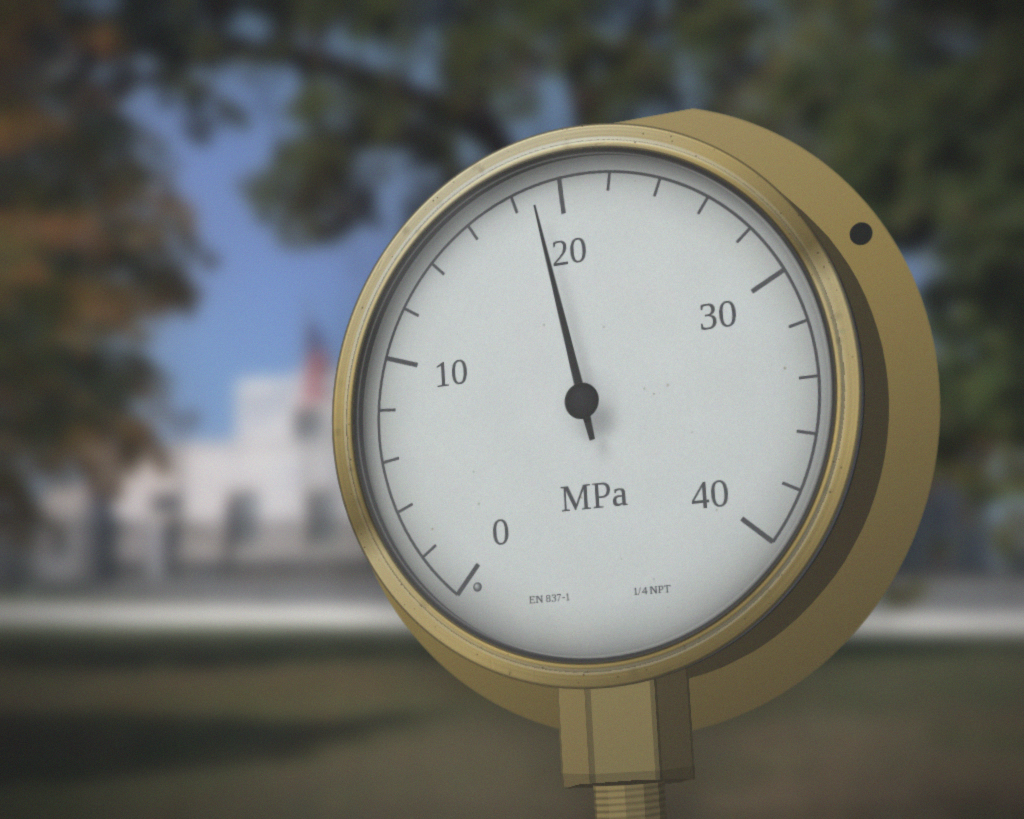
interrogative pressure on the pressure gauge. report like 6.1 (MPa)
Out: 19 (MPa)
